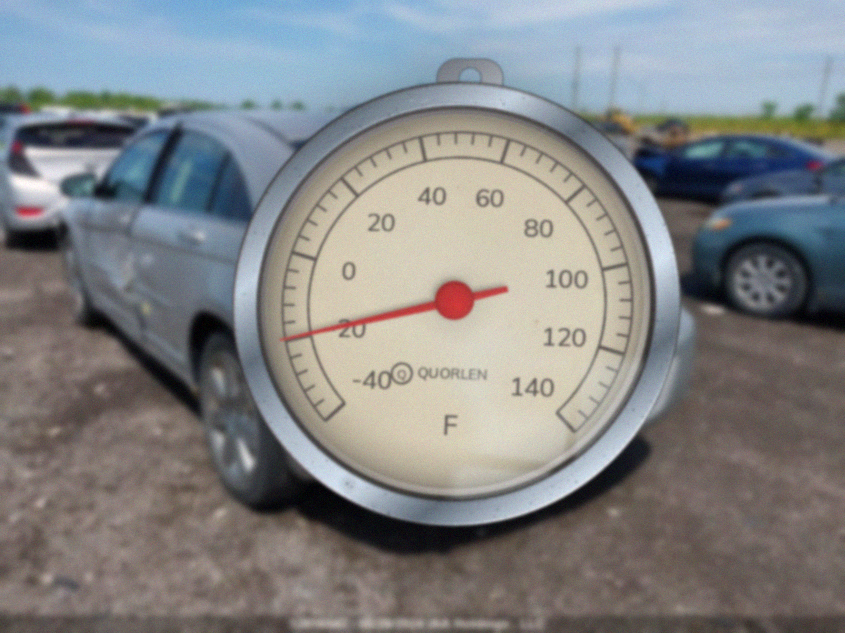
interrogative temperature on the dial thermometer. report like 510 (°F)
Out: -20 (°F)
